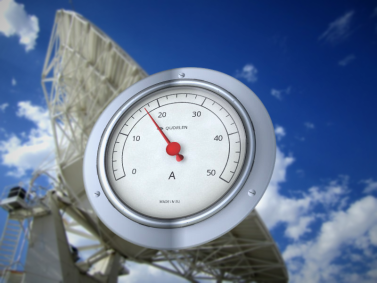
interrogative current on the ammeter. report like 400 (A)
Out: 17 (A)
